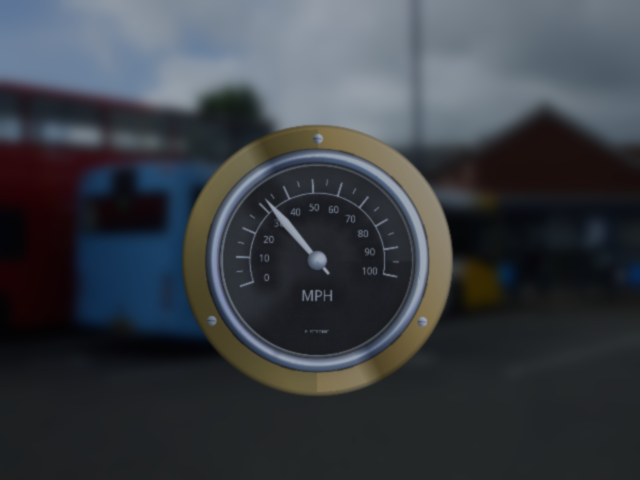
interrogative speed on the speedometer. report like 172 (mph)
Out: 32.5 (mph)
